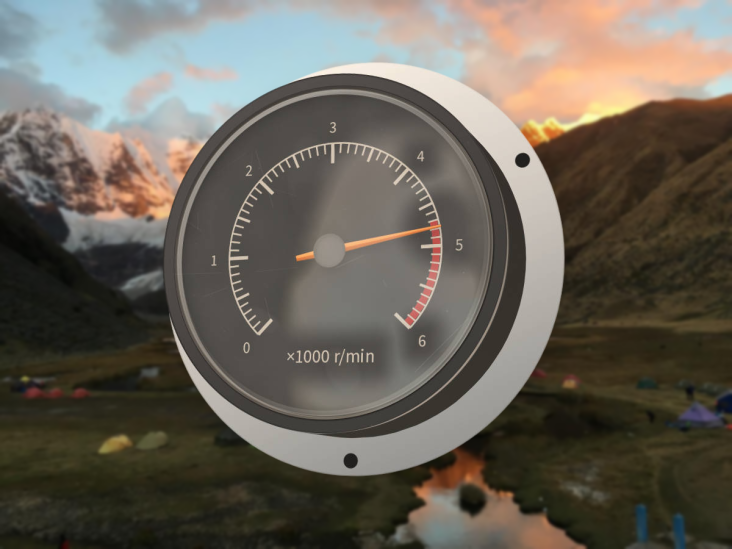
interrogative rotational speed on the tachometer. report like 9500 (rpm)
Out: 4800 (rpm)
